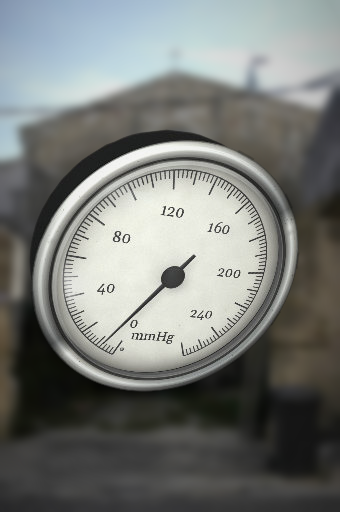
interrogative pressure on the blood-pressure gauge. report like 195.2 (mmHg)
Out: 10 (mmHg)
